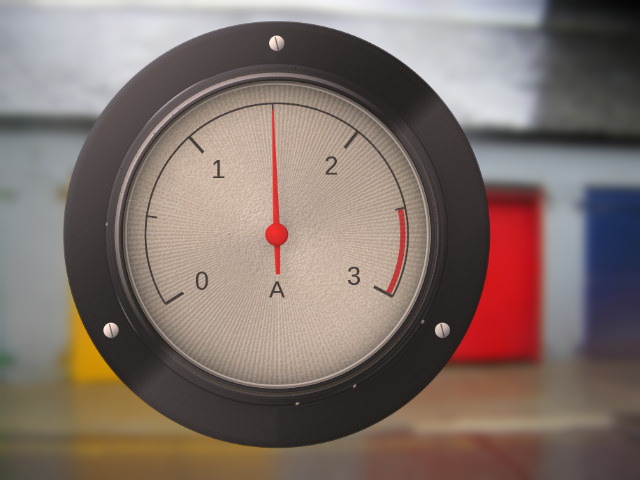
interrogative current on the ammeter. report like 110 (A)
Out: 1.5 (A)
